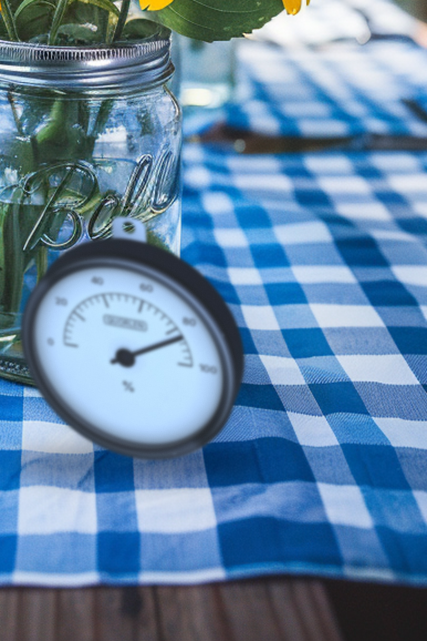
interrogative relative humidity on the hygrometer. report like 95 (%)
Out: 84 (%)
